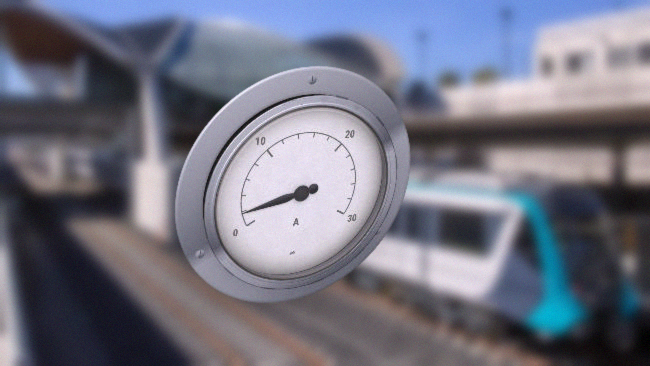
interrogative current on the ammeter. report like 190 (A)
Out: 2 (A)
